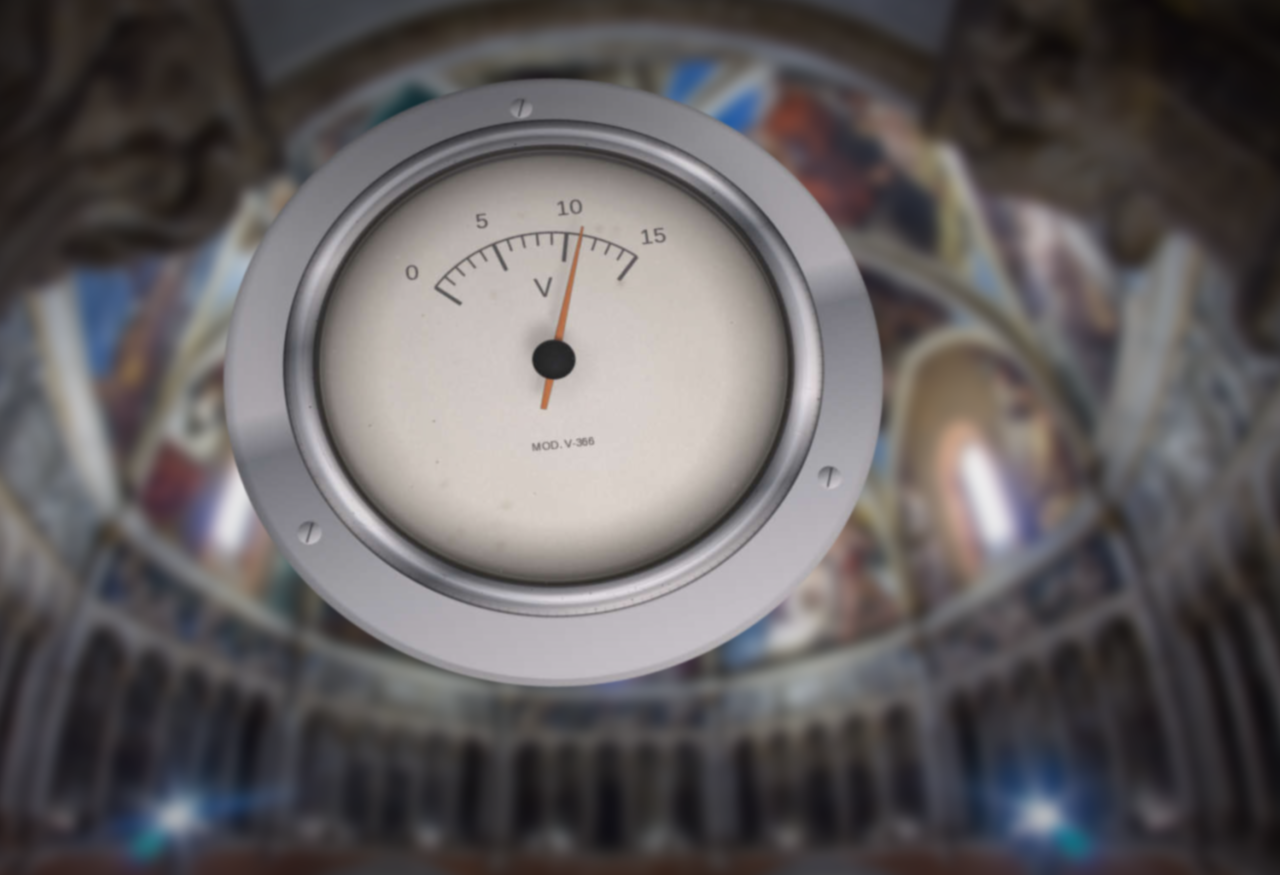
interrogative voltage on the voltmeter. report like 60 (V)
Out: 11 (V)
